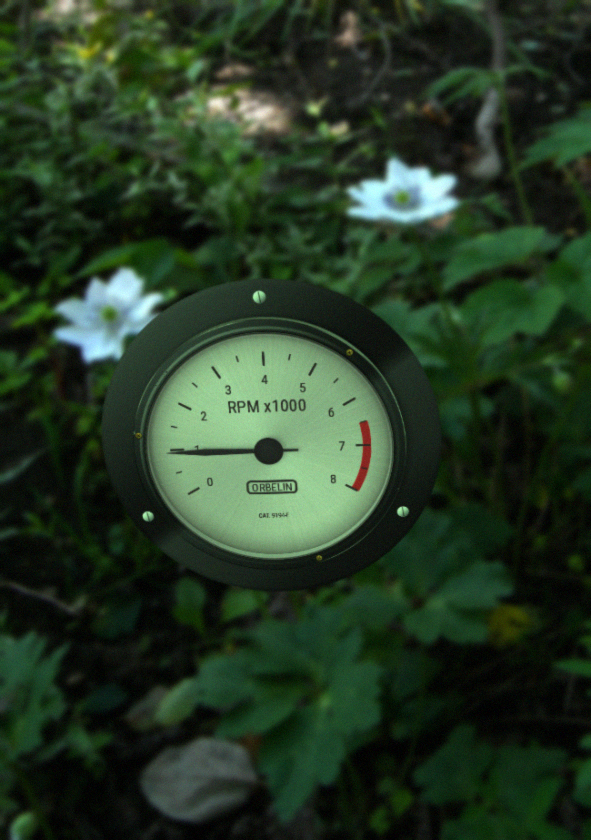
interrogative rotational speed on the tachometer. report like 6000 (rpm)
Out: 1000 (rpm)
